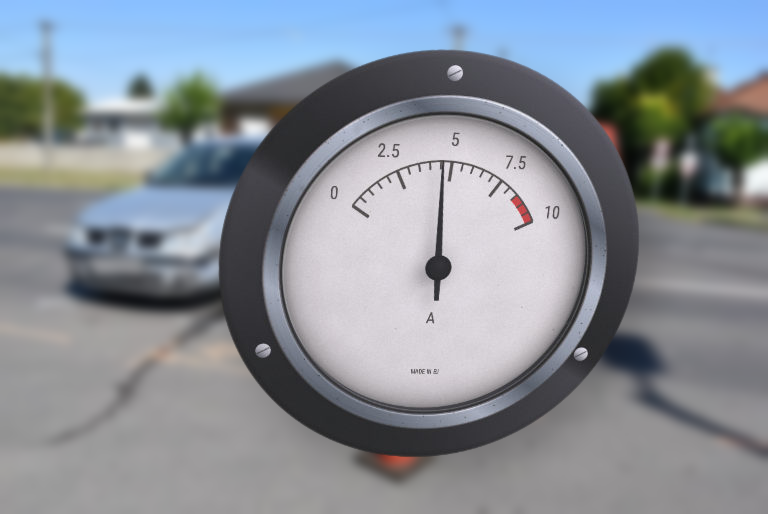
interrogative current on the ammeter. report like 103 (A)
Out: 4.5 (A)
